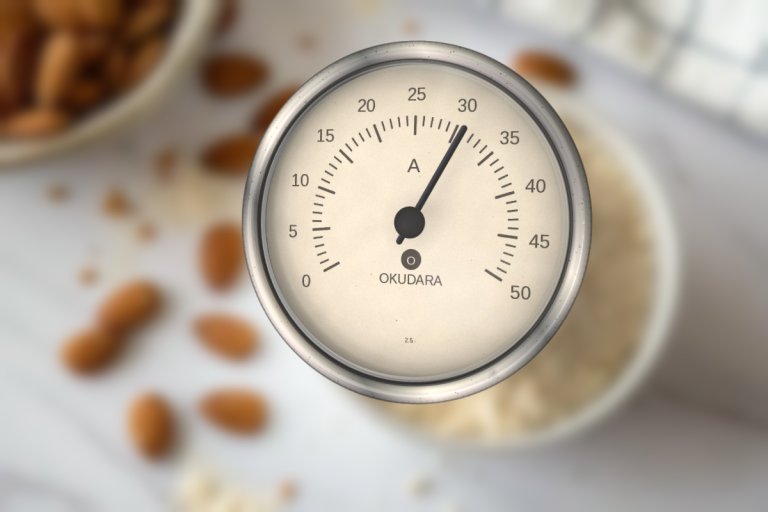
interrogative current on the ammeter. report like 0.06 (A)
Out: 31 (A)
